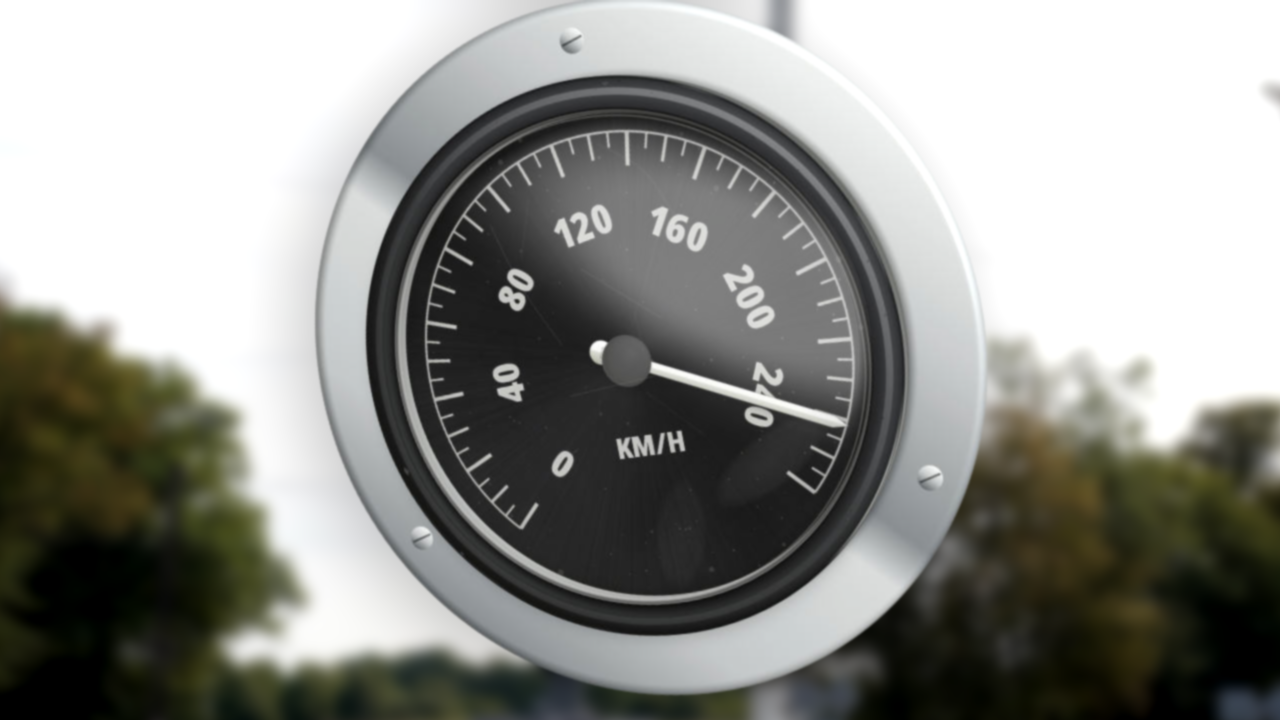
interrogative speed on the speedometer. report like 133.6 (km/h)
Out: 240 (km/h)
